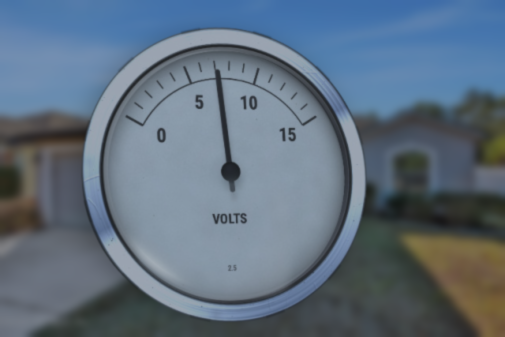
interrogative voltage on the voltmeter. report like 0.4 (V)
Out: 7 (V)
